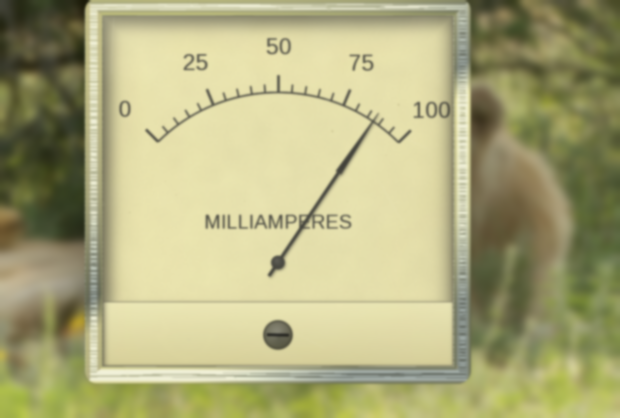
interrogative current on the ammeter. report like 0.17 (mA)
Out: 87.5 (mA)
